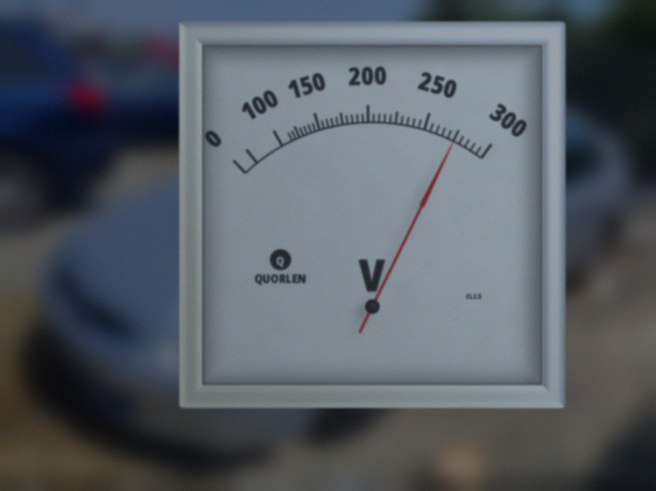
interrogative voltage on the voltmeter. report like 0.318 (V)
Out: 275 (V)
